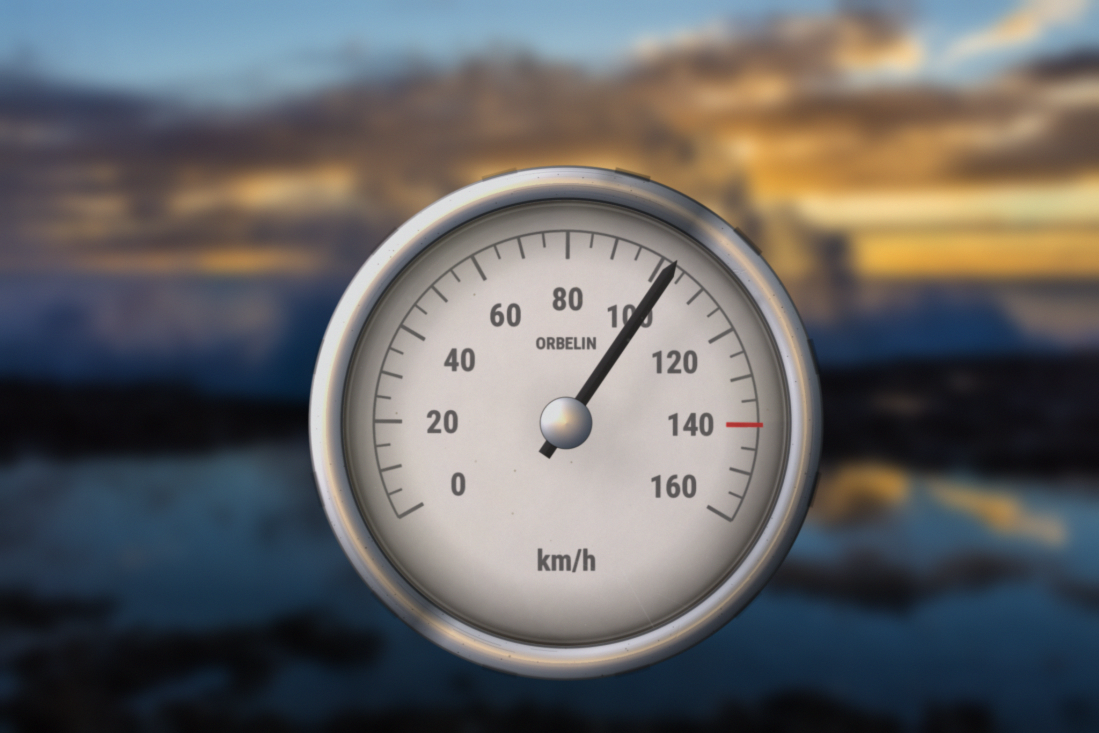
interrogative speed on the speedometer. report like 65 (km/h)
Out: 102.5 (km/h)
